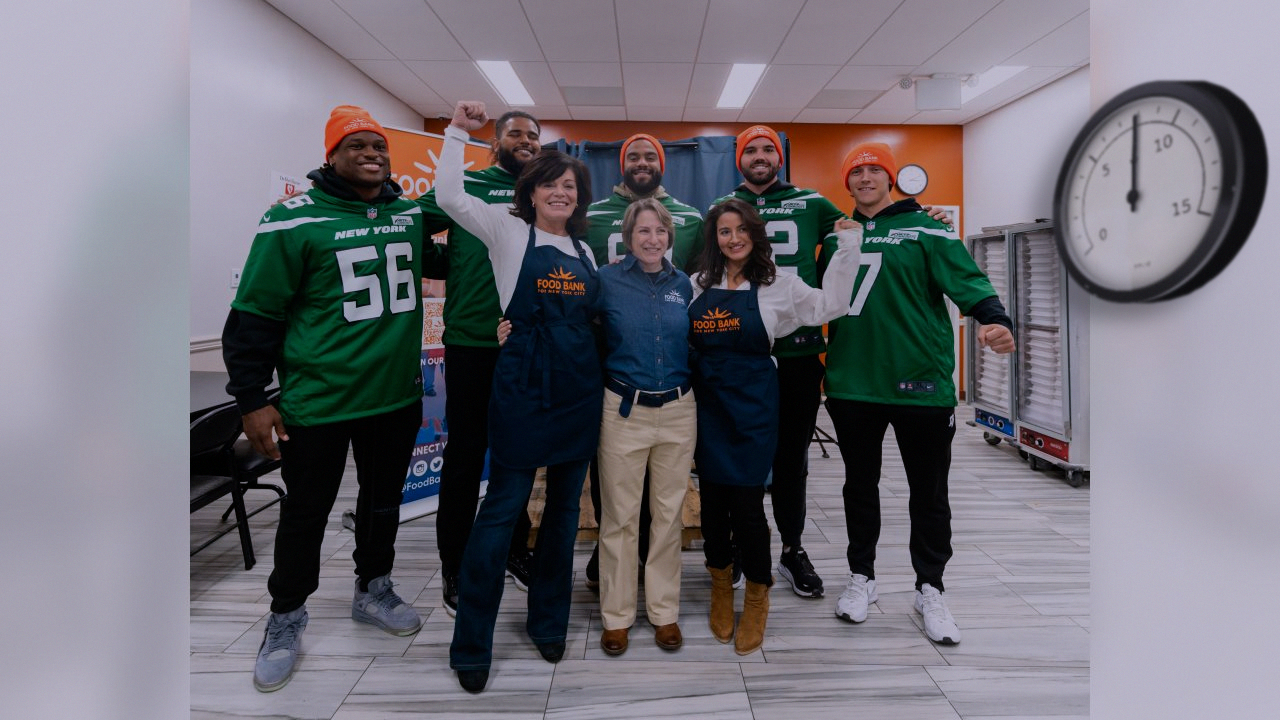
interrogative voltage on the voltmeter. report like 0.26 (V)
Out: 8 (V)
